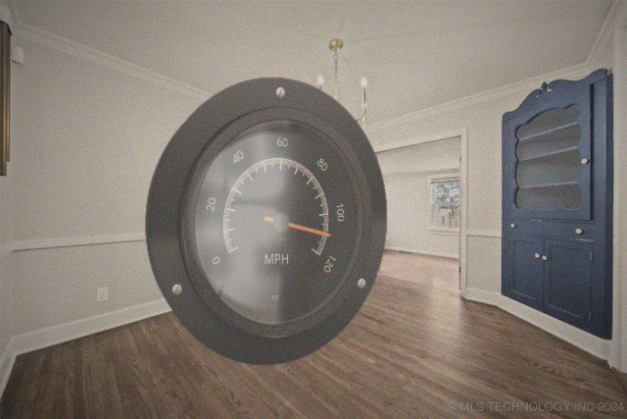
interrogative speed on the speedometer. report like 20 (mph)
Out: 110 (mph)
